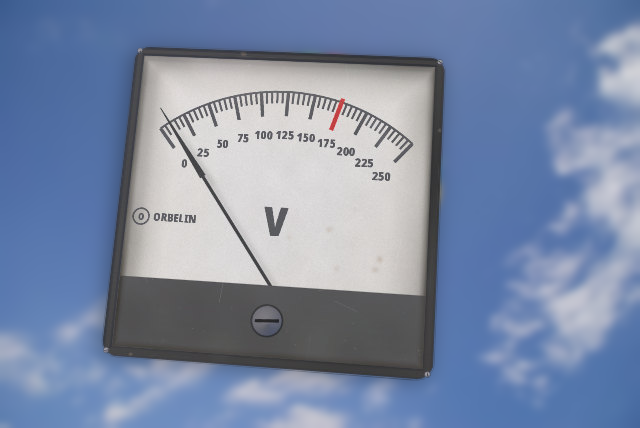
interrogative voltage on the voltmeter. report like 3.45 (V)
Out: 10 (V)
